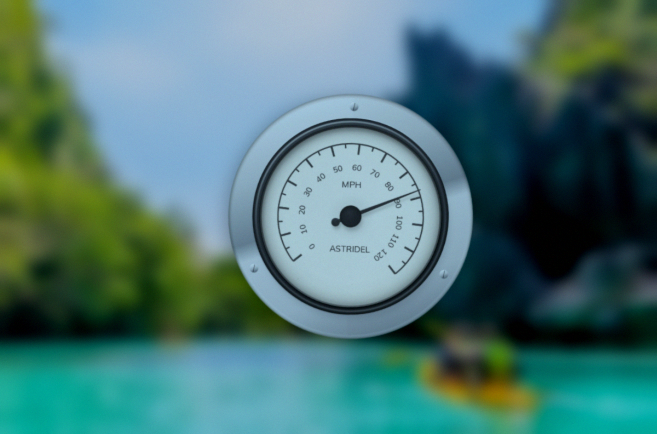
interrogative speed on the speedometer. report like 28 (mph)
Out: 87.5 (mph)
